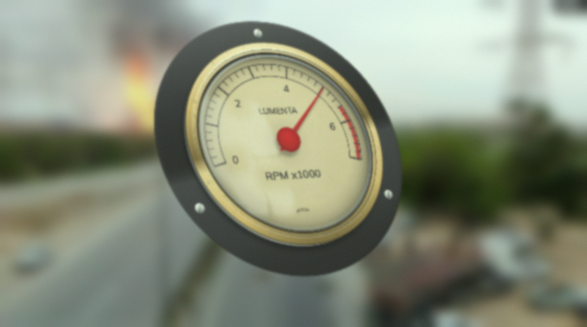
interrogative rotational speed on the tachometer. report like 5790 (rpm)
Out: 5000 (rpm)
